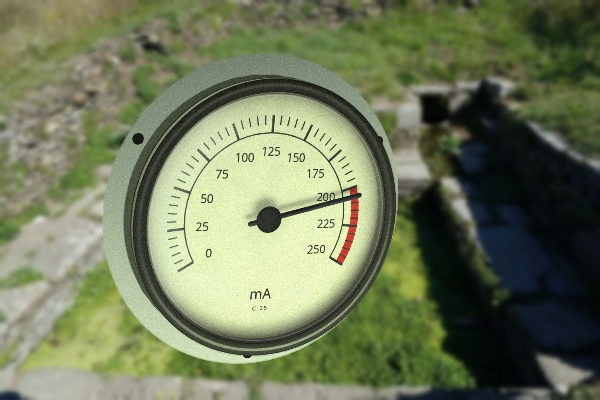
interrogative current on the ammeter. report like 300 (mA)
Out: 205 (mA)
